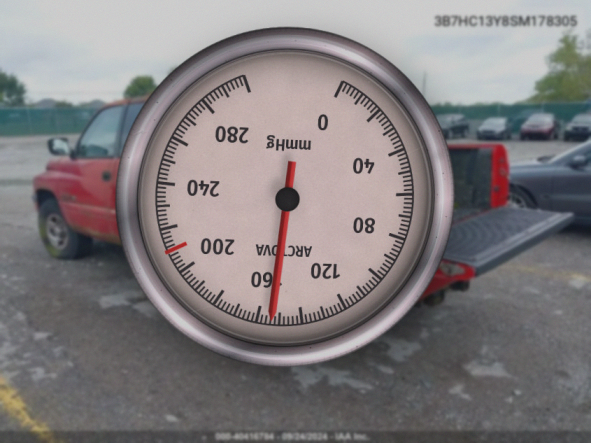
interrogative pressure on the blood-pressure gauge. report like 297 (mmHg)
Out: 154 (mmHg)
